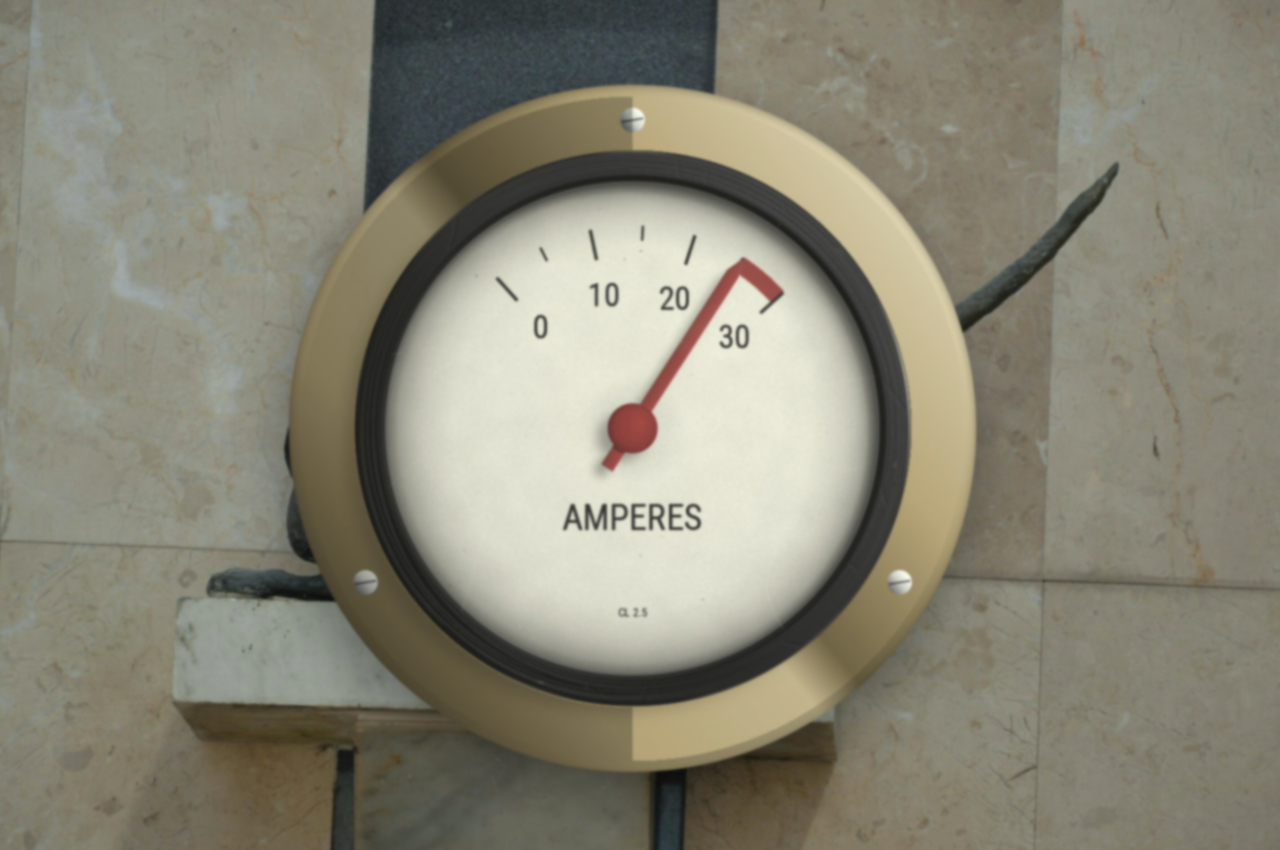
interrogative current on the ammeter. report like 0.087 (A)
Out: 25 (A)
